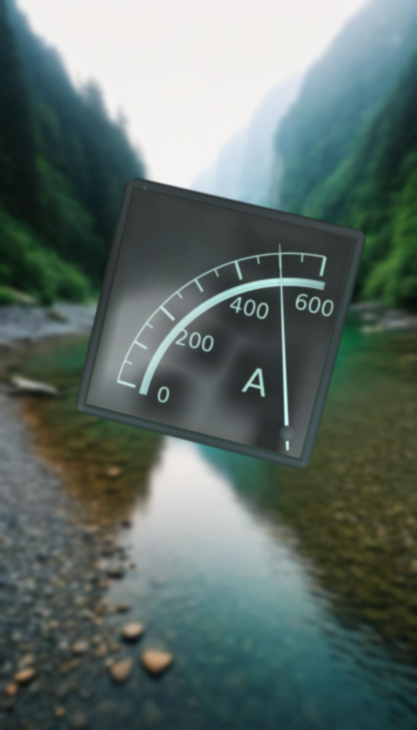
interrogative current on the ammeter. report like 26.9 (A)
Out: 500 (A)
